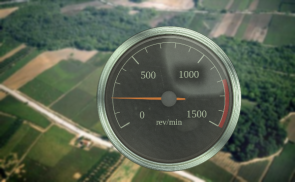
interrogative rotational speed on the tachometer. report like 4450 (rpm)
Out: 200 (rpm)
